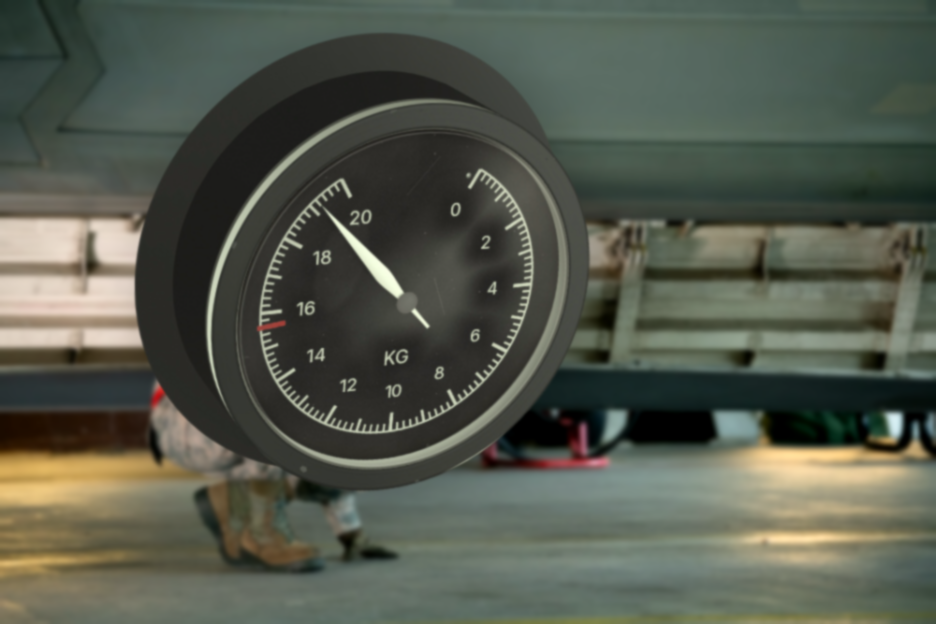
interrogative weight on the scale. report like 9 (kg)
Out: 19.2 (kg)
